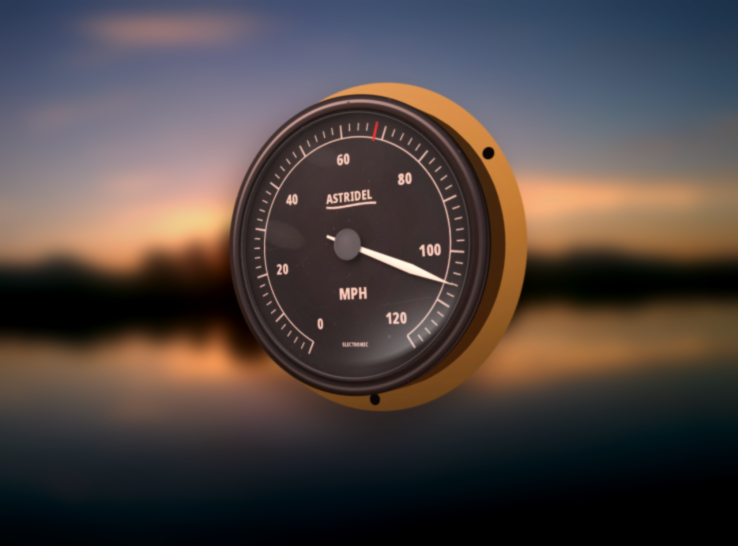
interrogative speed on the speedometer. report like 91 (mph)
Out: 106 (mph)
